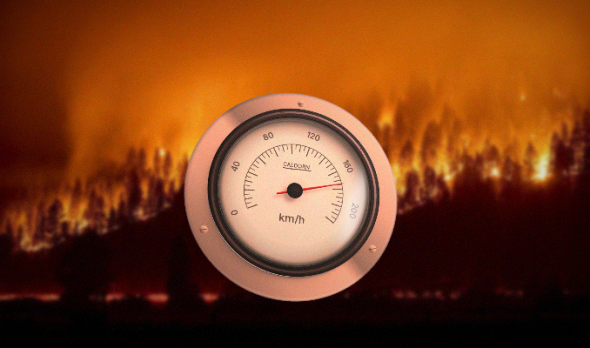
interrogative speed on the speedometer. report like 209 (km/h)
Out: 175 (km/h)
